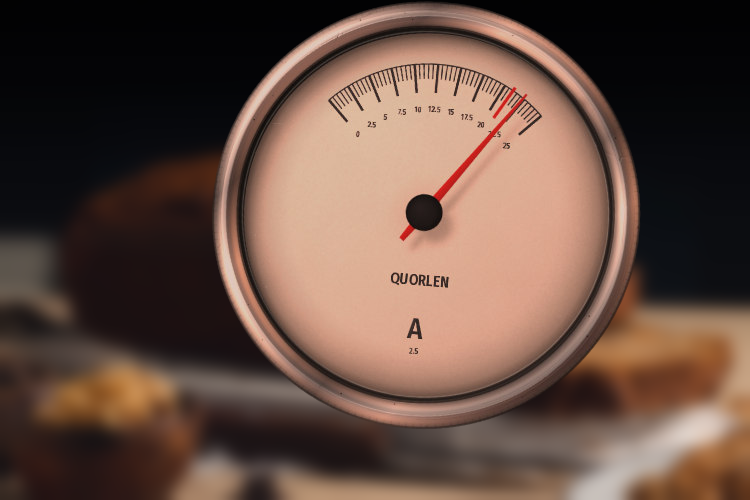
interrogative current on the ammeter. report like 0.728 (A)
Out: 22.5 (A)
